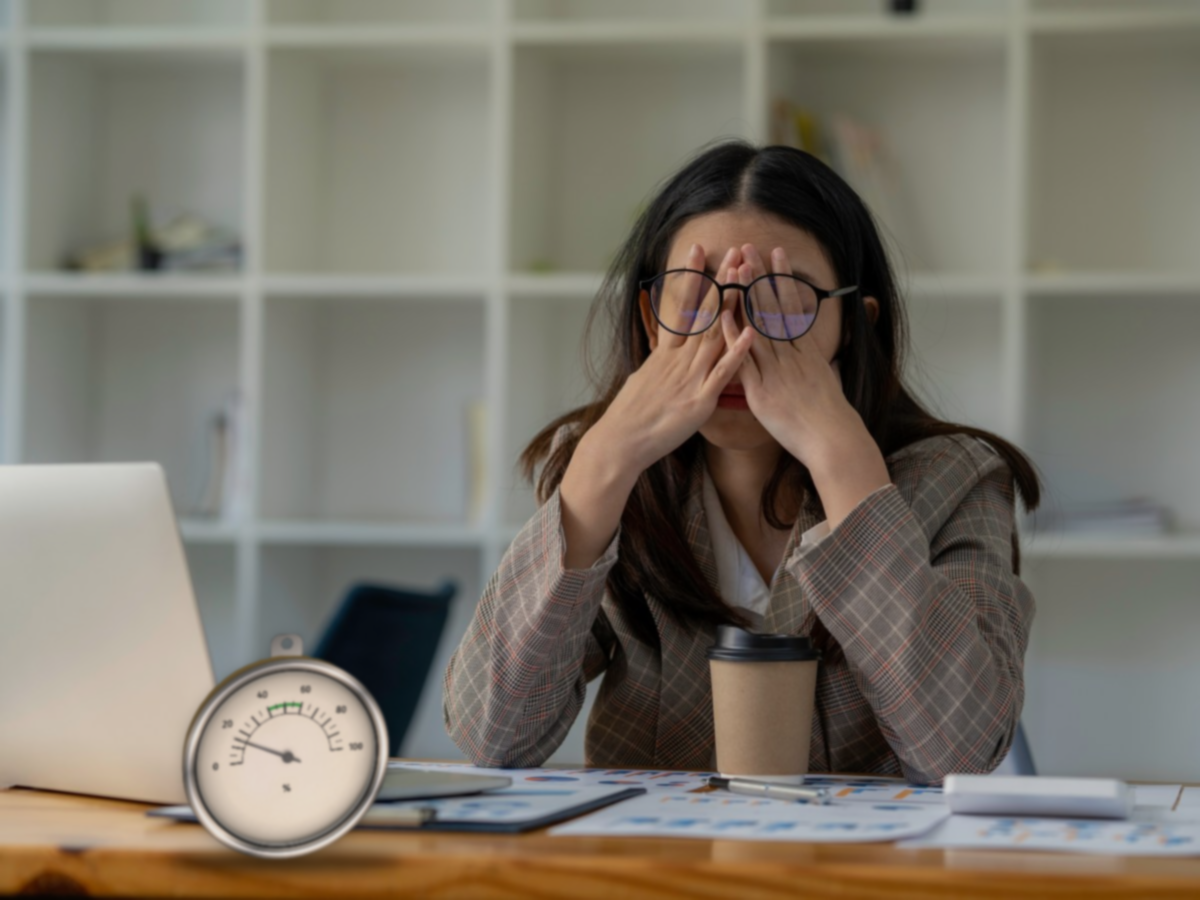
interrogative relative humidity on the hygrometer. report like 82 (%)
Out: 15 (%)
